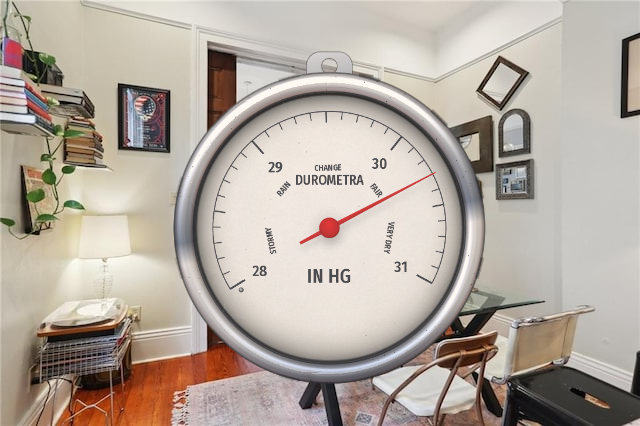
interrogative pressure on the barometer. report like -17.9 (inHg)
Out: 30.3 (inHg)
